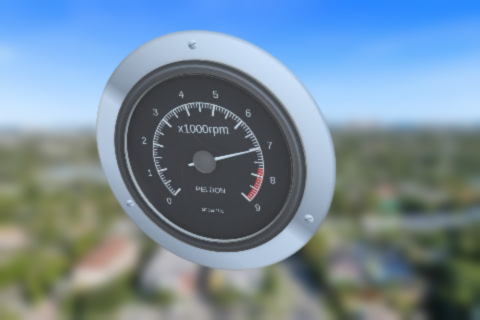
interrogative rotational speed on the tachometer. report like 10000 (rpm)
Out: 7000 (rpm)
